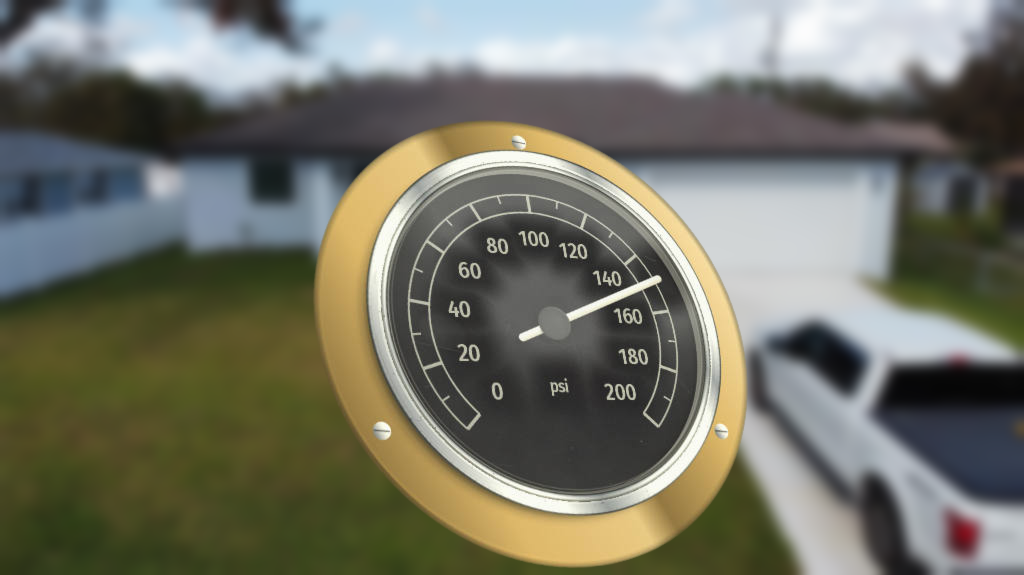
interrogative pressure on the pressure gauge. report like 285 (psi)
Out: 150 (psi)
